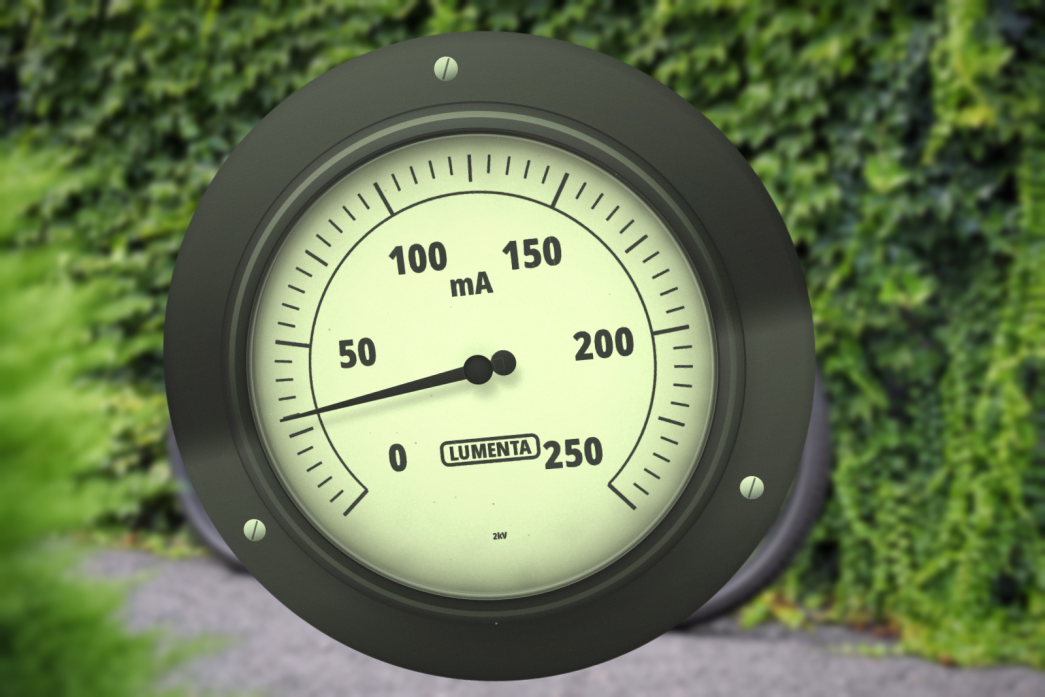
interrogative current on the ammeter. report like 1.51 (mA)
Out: 30 (mA)
